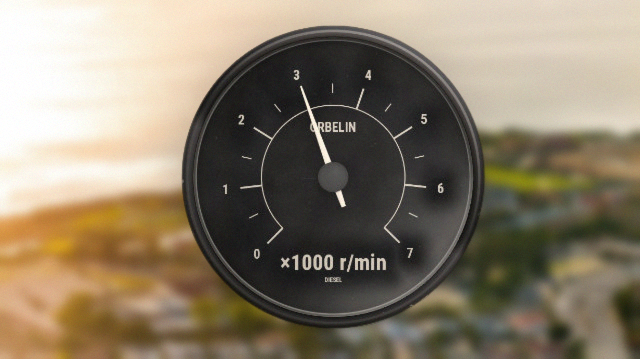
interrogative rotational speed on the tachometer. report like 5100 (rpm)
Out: 3000 (rpm)
